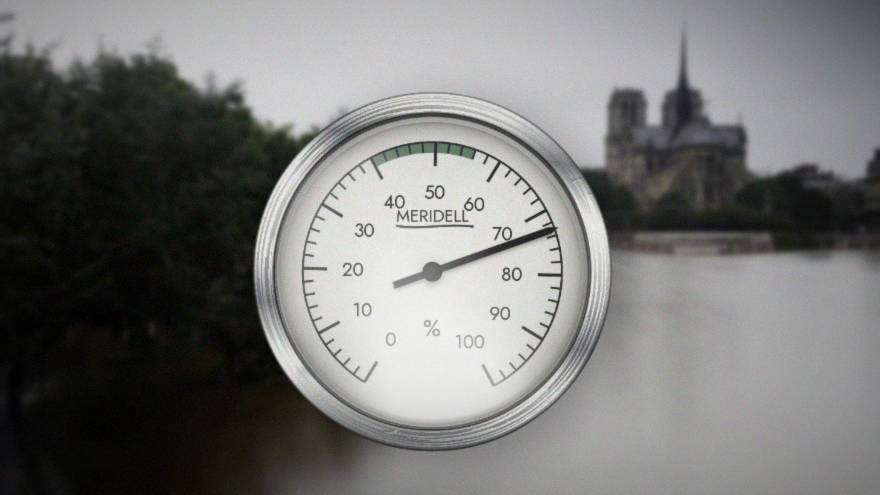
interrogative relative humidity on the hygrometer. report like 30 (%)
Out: 73 (%)
